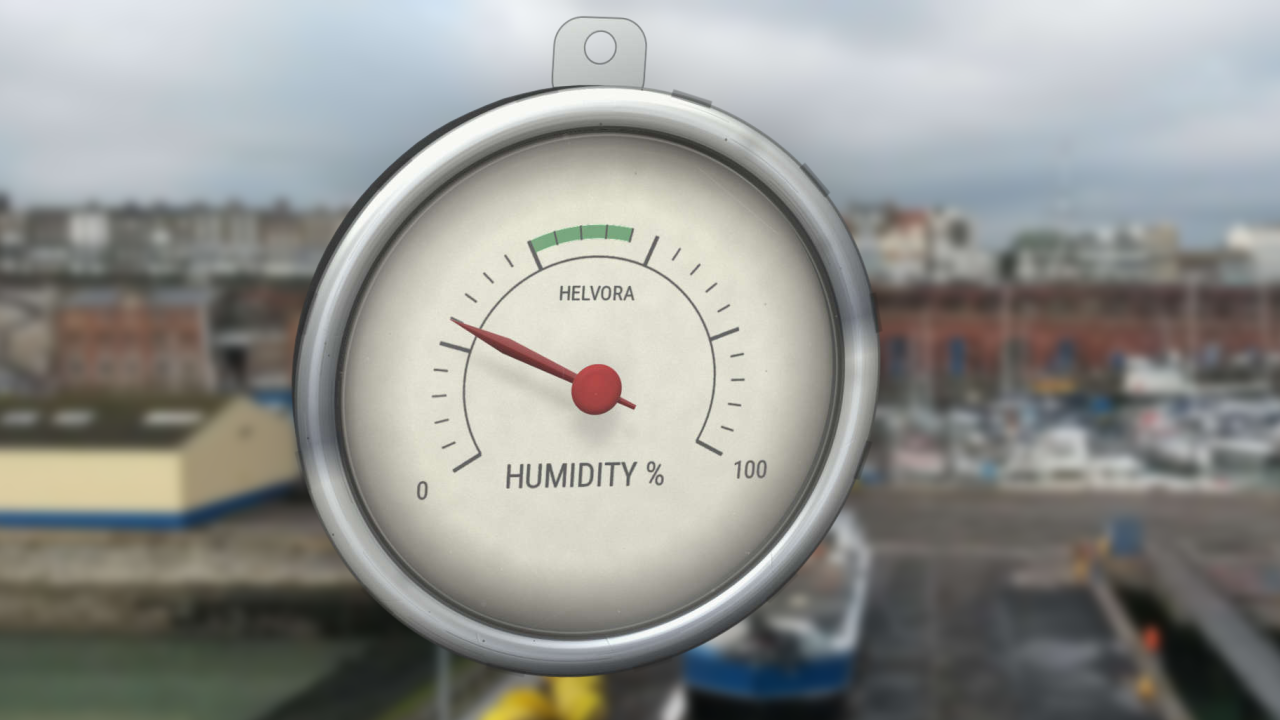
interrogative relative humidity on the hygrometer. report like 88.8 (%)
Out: 24 (%)
